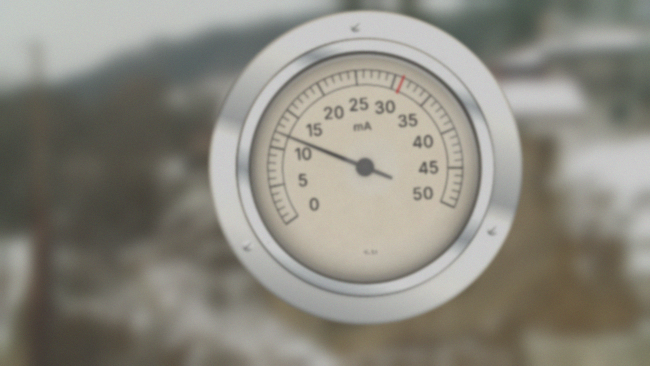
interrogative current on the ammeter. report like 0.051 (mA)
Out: 12 (mA)
